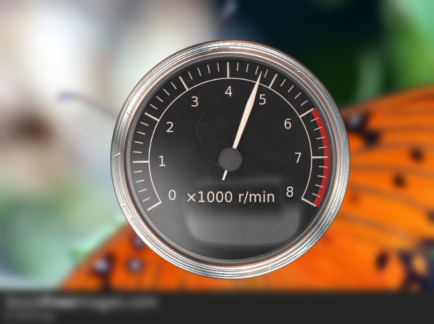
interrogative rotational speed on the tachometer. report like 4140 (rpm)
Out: 4700 (rpm)
